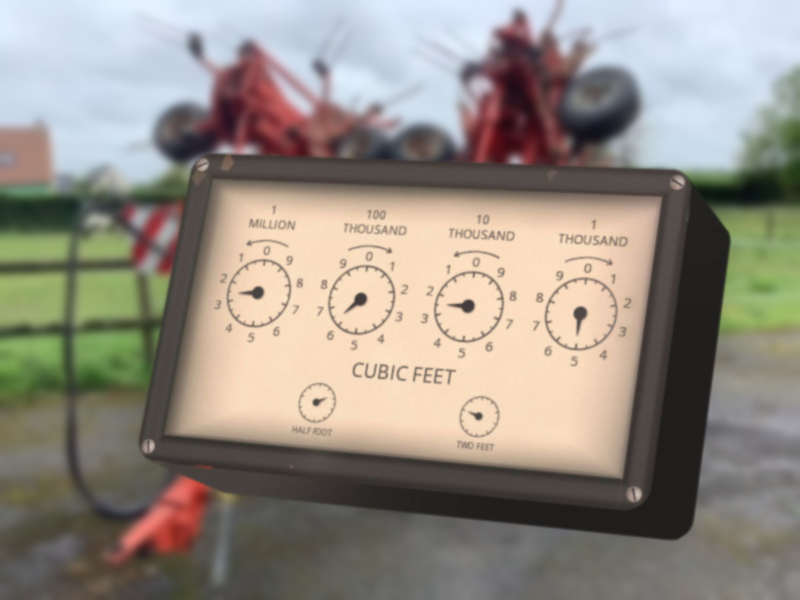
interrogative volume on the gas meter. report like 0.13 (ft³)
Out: 262500 (ft³)
